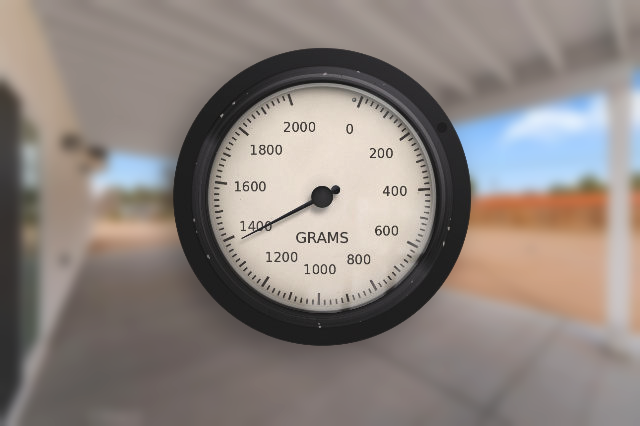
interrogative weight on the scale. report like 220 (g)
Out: 1380 (g)
